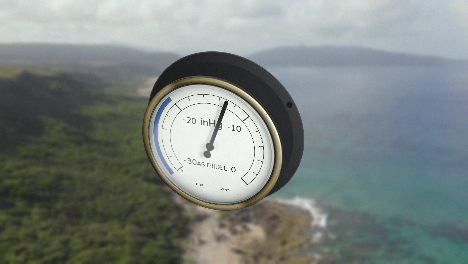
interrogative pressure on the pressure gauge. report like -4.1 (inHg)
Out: -13 (inHg)
